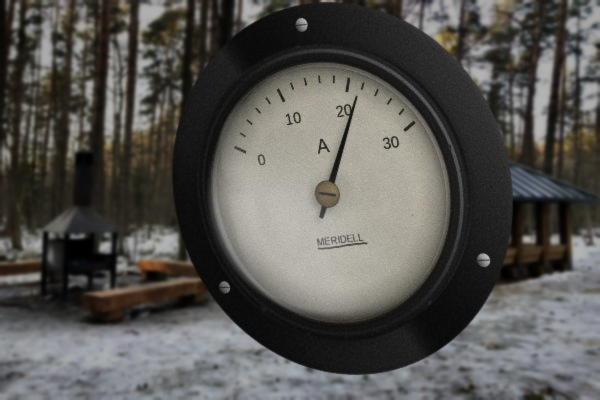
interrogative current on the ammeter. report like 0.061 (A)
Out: 22 (A)
